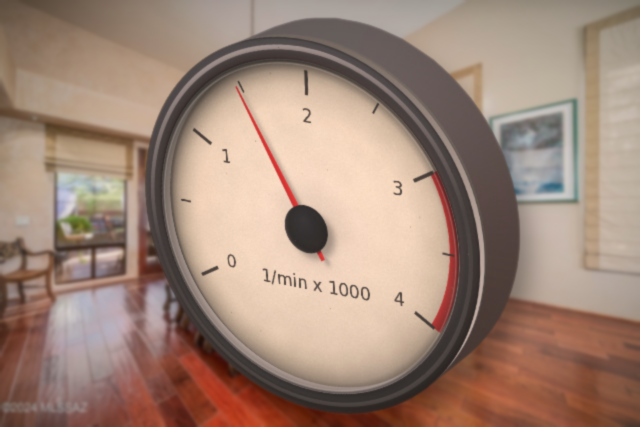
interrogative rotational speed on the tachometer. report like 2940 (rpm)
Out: 1500 (rpm)
